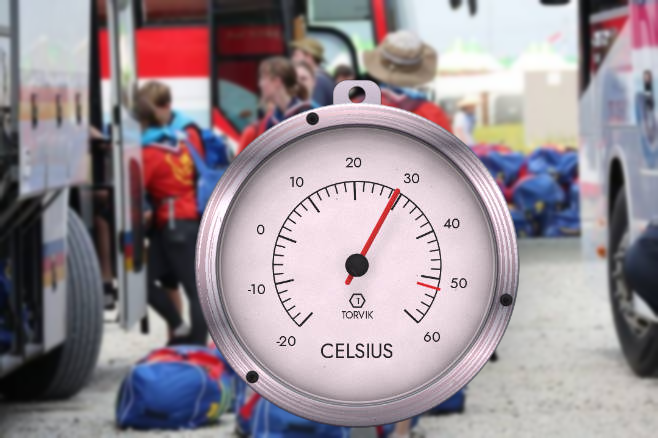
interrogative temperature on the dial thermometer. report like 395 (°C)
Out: 29 (°C)
